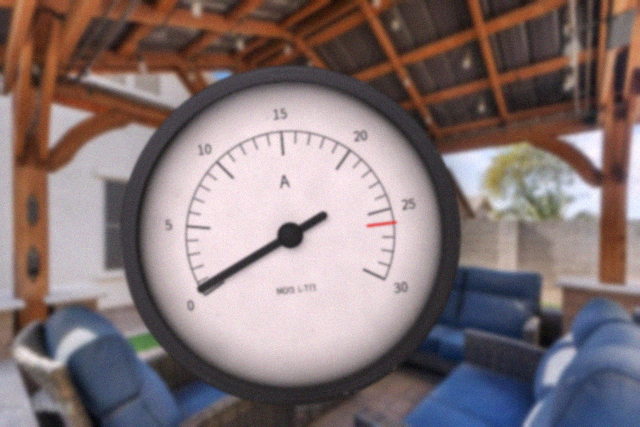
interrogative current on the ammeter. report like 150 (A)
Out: 0.5 (A)
